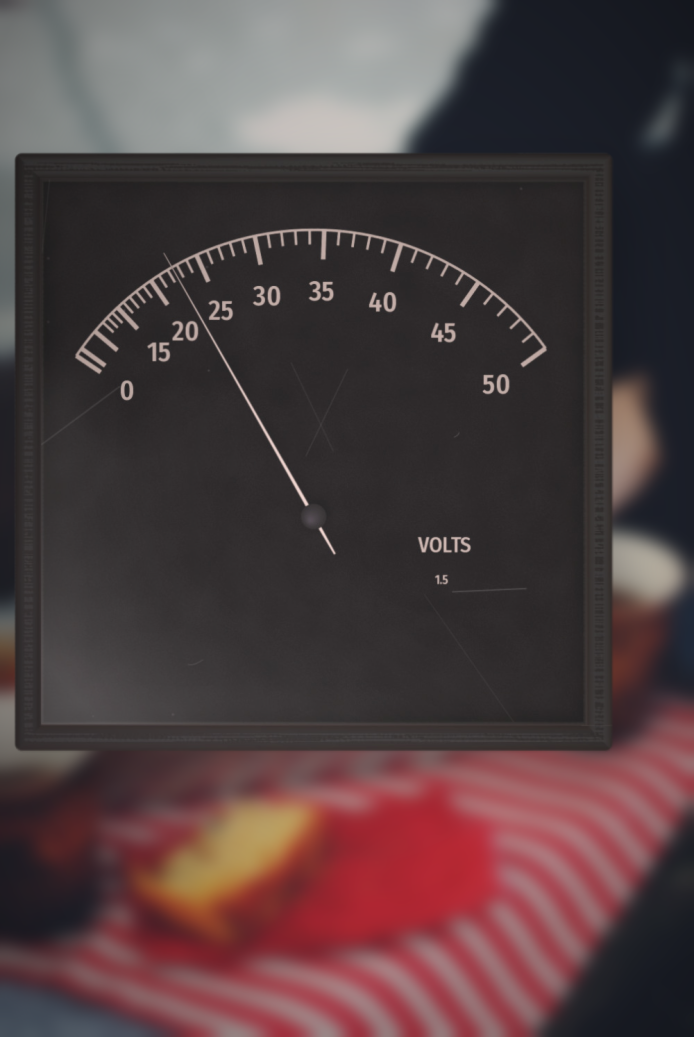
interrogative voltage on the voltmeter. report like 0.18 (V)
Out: 22.5 (V)
